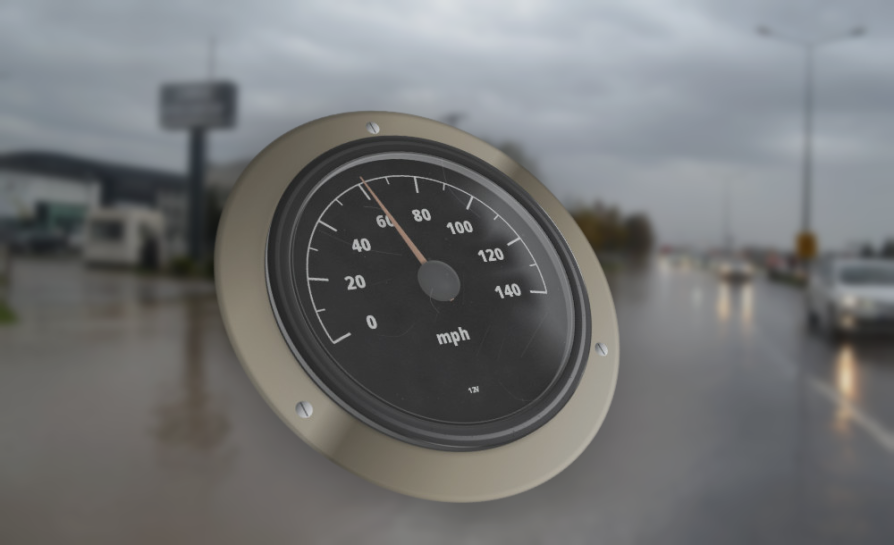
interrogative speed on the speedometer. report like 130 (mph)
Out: 60 (mph)
